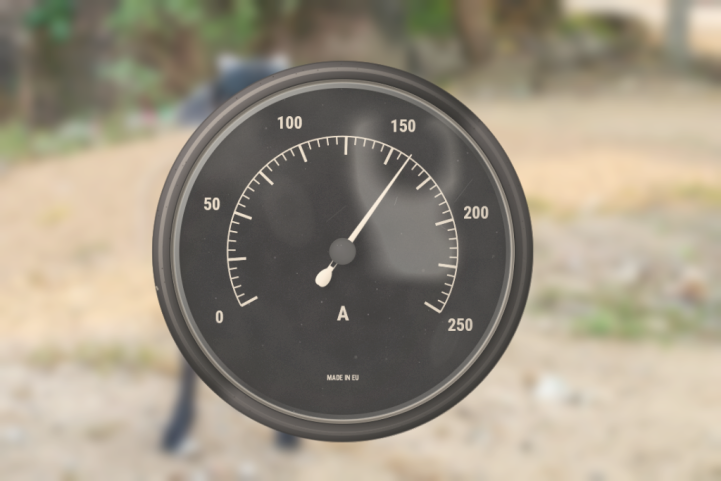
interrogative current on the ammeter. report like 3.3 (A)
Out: 160 (A)
